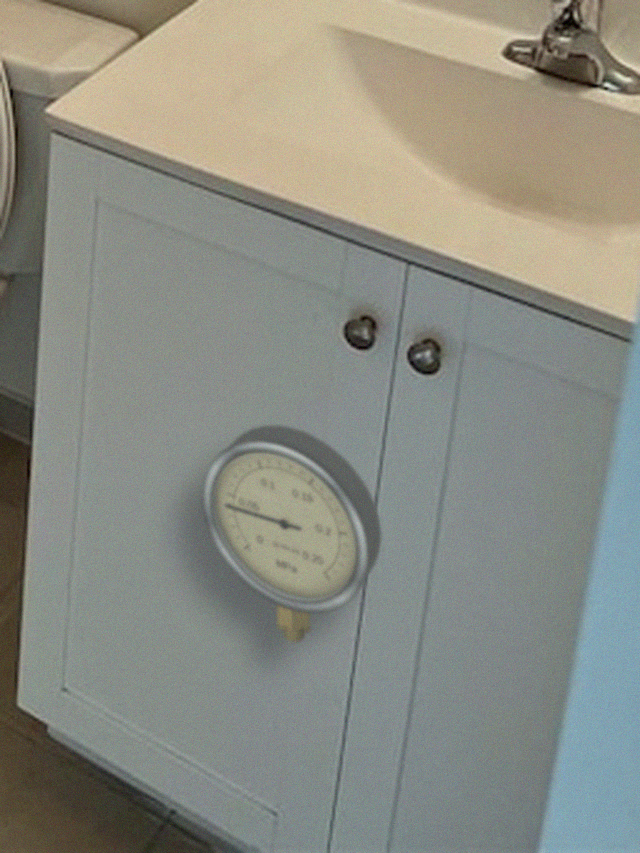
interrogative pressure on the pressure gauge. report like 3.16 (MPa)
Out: 0.04 (MPa)
